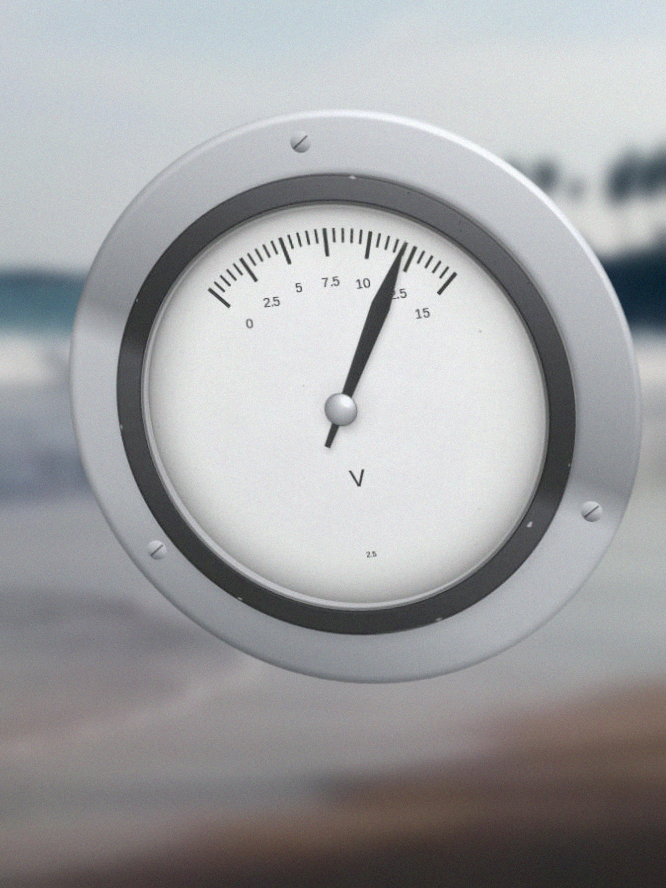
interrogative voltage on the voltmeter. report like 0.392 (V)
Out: 12 (V)
